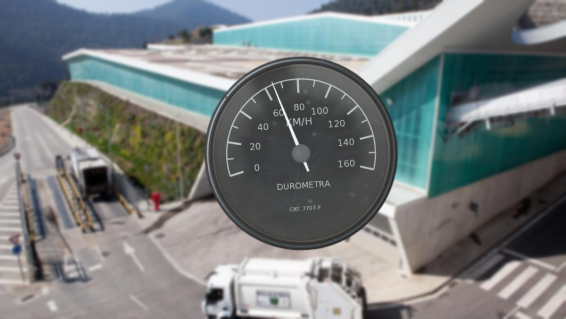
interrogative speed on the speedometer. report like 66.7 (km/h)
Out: 65 (km/h)
